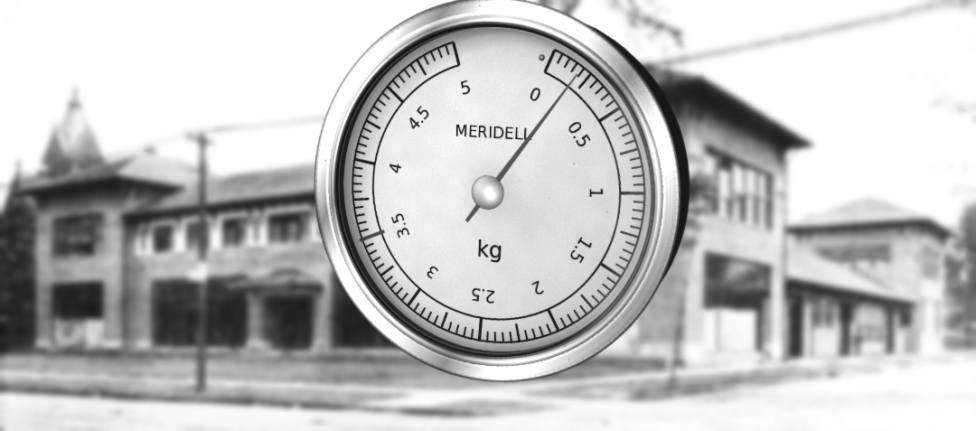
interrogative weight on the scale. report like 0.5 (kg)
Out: 0.2 (kg)
